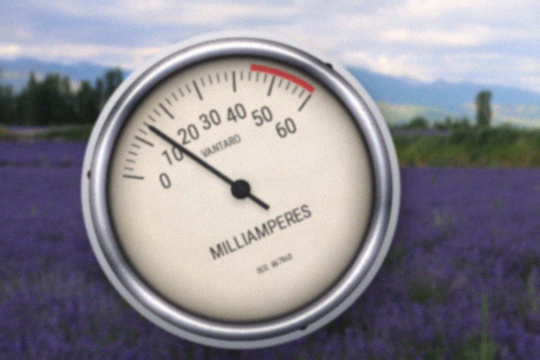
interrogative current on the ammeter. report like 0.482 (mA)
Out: 14 (mA)
